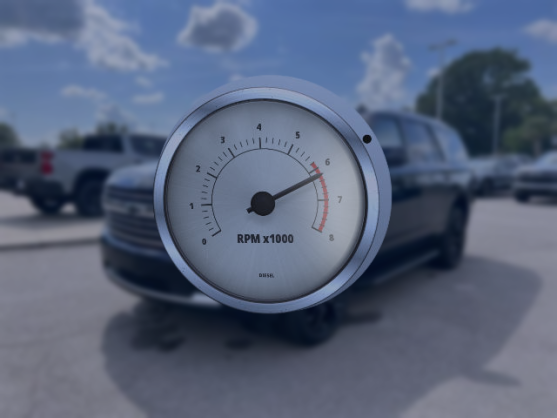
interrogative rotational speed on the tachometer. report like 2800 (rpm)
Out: 6200 (rpm)
